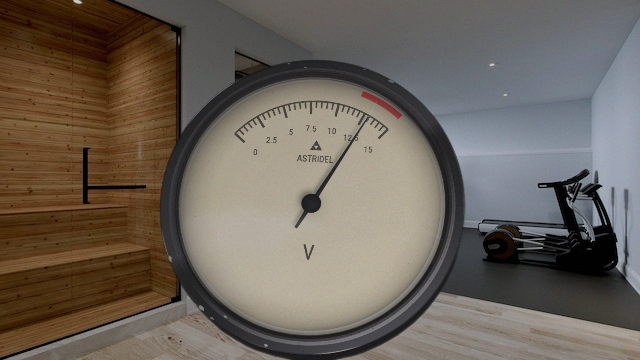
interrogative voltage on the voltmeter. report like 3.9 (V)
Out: 13 (V)
